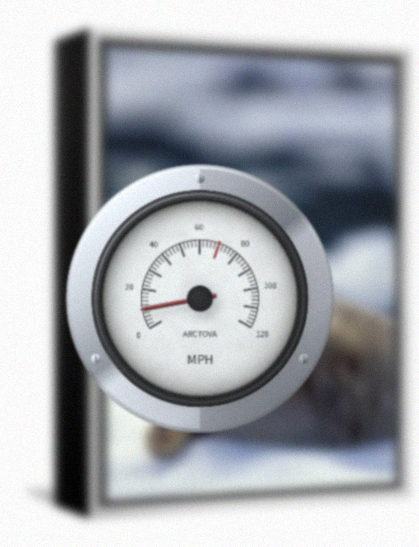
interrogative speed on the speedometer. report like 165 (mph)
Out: 10 (mph)
